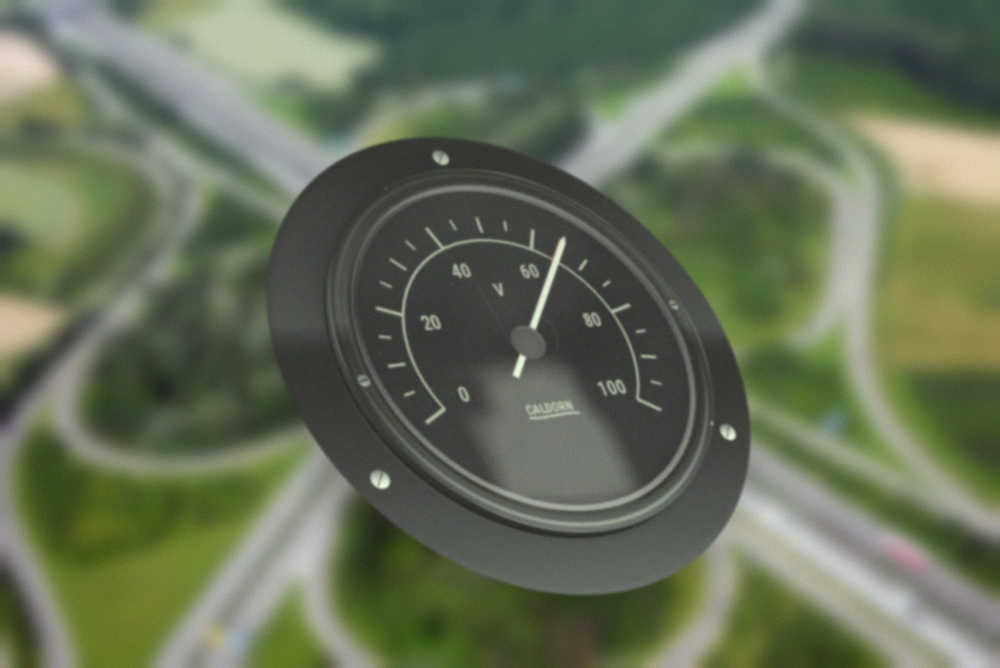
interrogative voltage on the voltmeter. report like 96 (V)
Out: 65 (V)
